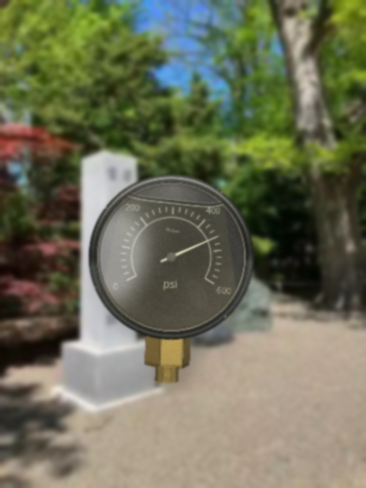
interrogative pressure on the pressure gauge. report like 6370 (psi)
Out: 460 (psi)
